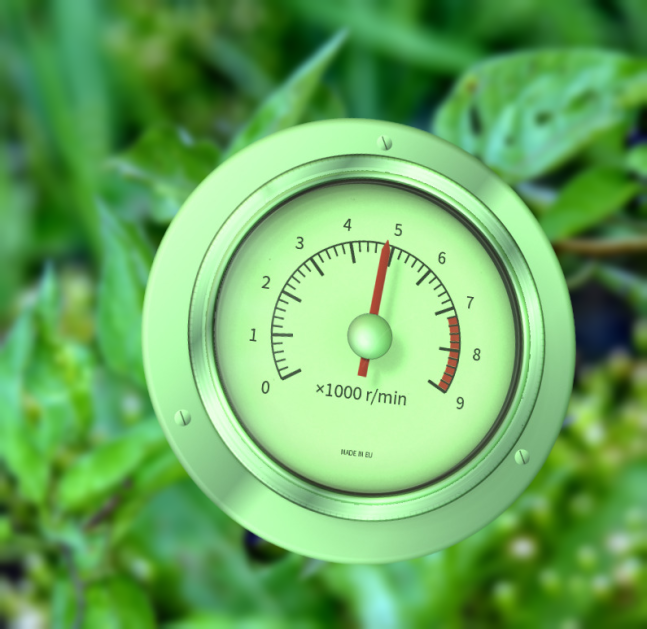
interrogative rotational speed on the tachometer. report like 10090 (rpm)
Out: 4800 (rpm)
